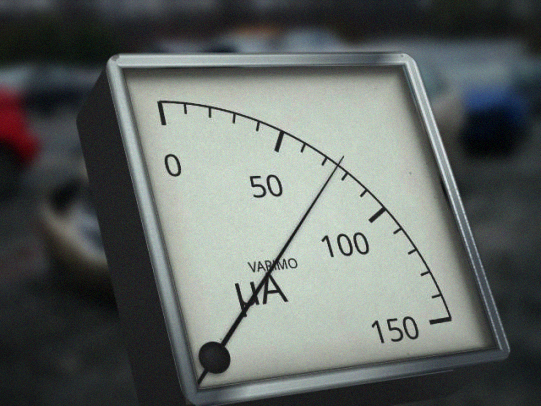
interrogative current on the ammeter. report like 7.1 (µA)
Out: 75 (µA)
